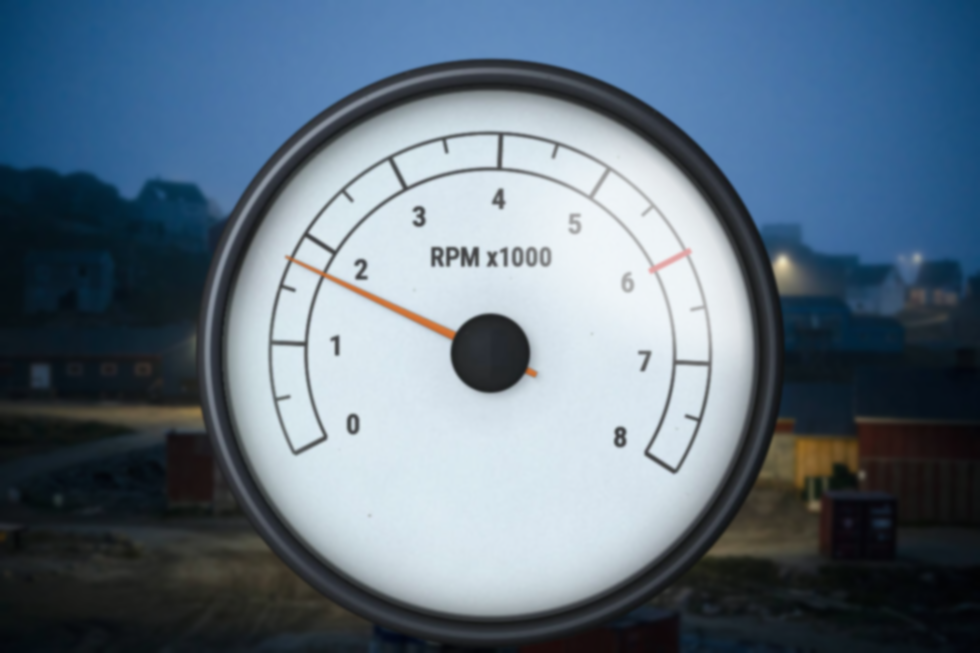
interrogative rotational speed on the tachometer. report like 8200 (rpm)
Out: 1750 (rpm)
